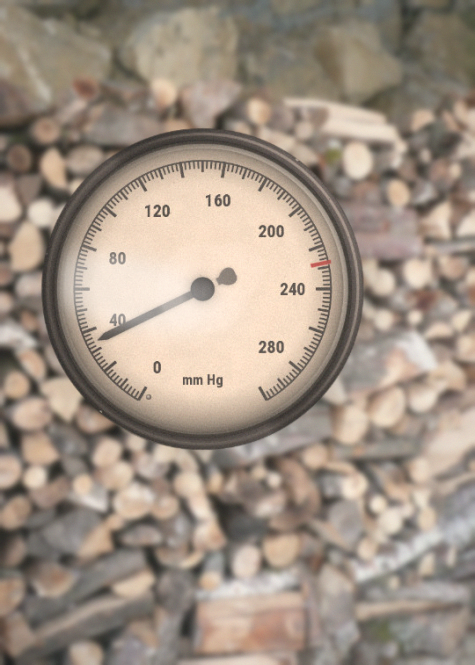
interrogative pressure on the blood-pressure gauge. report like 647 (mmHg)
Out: 34 (mmHg)
